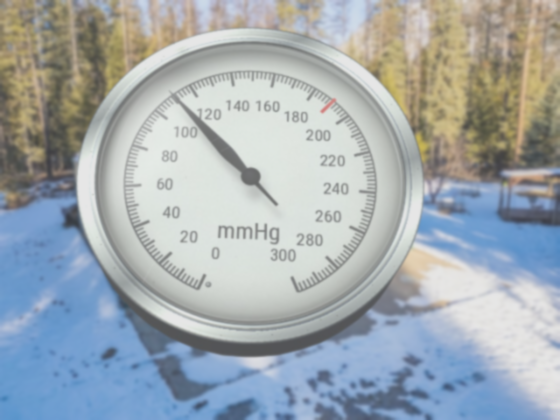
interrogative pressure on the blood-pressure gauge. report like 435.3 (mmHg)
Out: 110 (mmHg)
